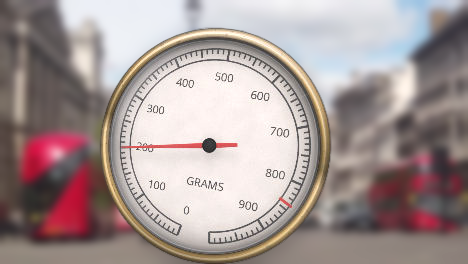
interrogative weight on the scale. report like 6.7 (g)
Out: 200 (g)
